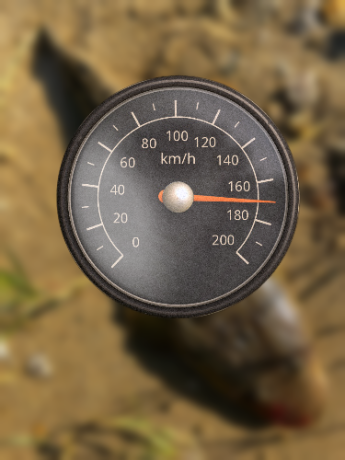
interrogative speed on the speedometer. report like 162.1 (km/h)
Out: 170 (km/h)
